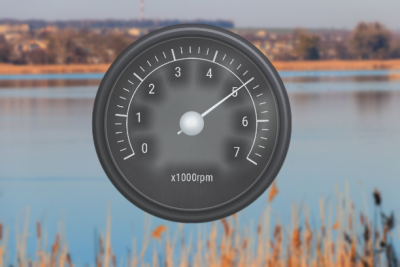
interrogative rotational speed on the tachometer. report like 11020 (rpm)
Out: 5000 (rpm)
